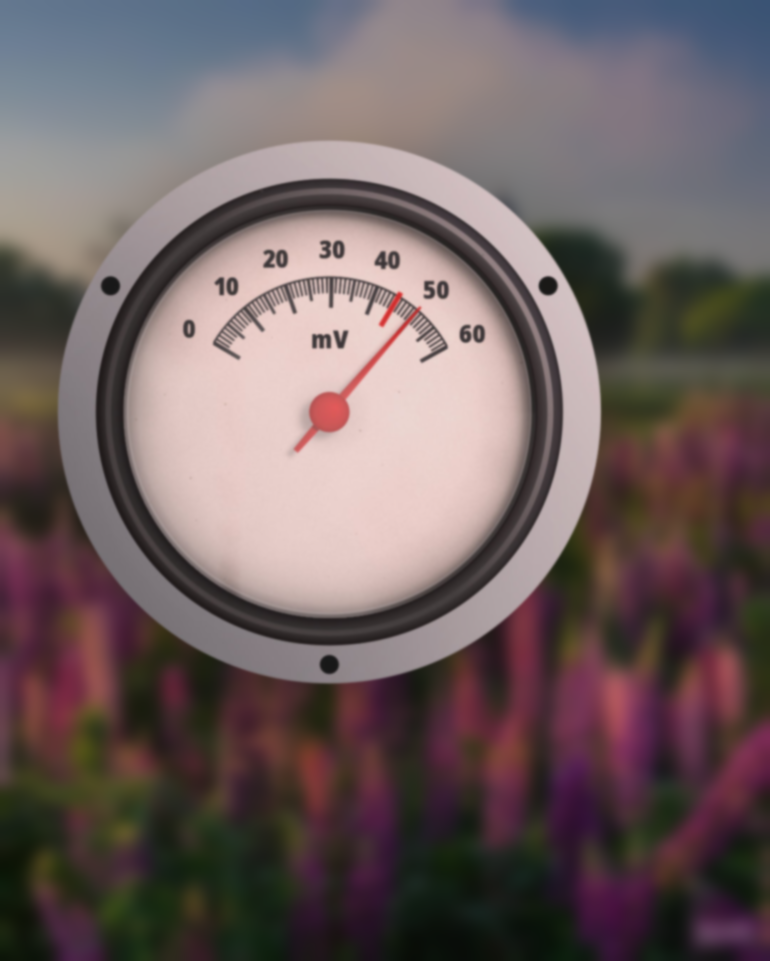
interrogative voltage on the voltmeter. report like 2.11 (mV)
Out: 50 (mV)
